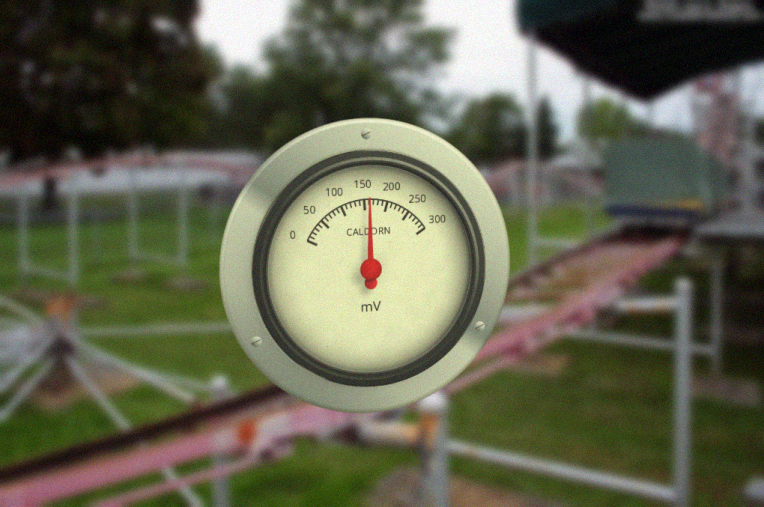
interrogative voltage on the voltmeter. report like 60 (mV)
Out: 160 (mV)
